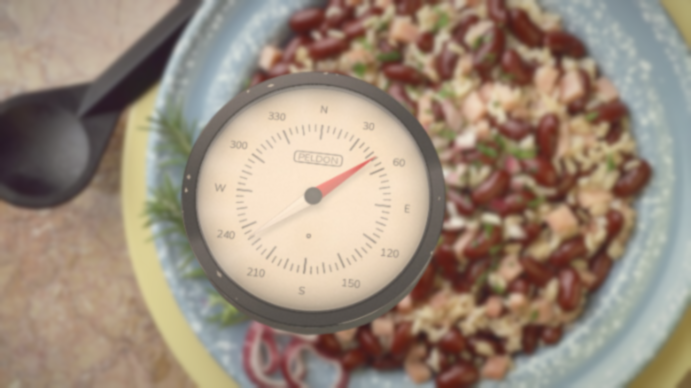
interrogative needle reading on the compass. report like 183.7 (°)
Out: 50 (°)
